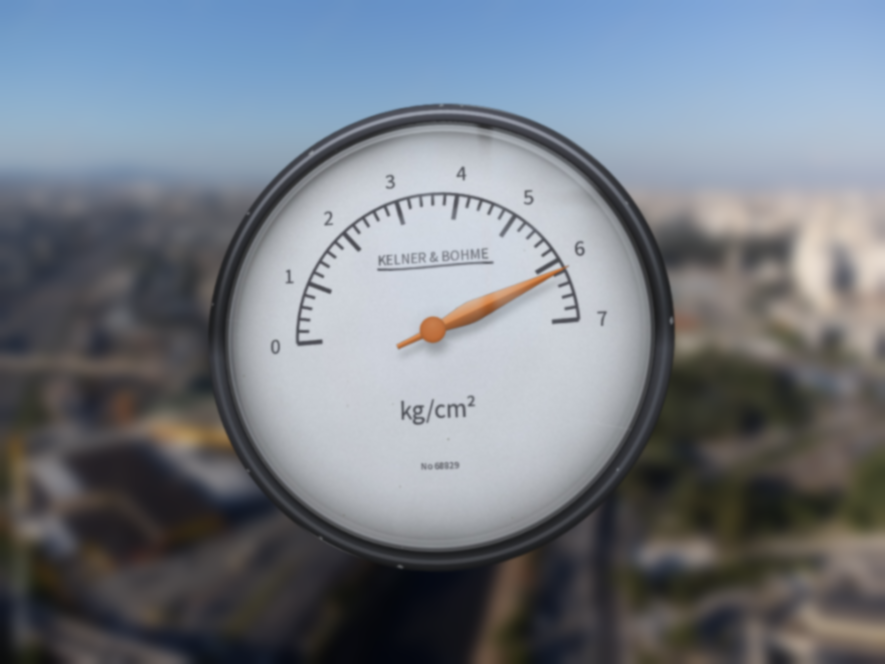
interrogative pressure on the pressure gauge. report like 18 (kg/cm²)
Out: 6.2 (kg/cm²)
